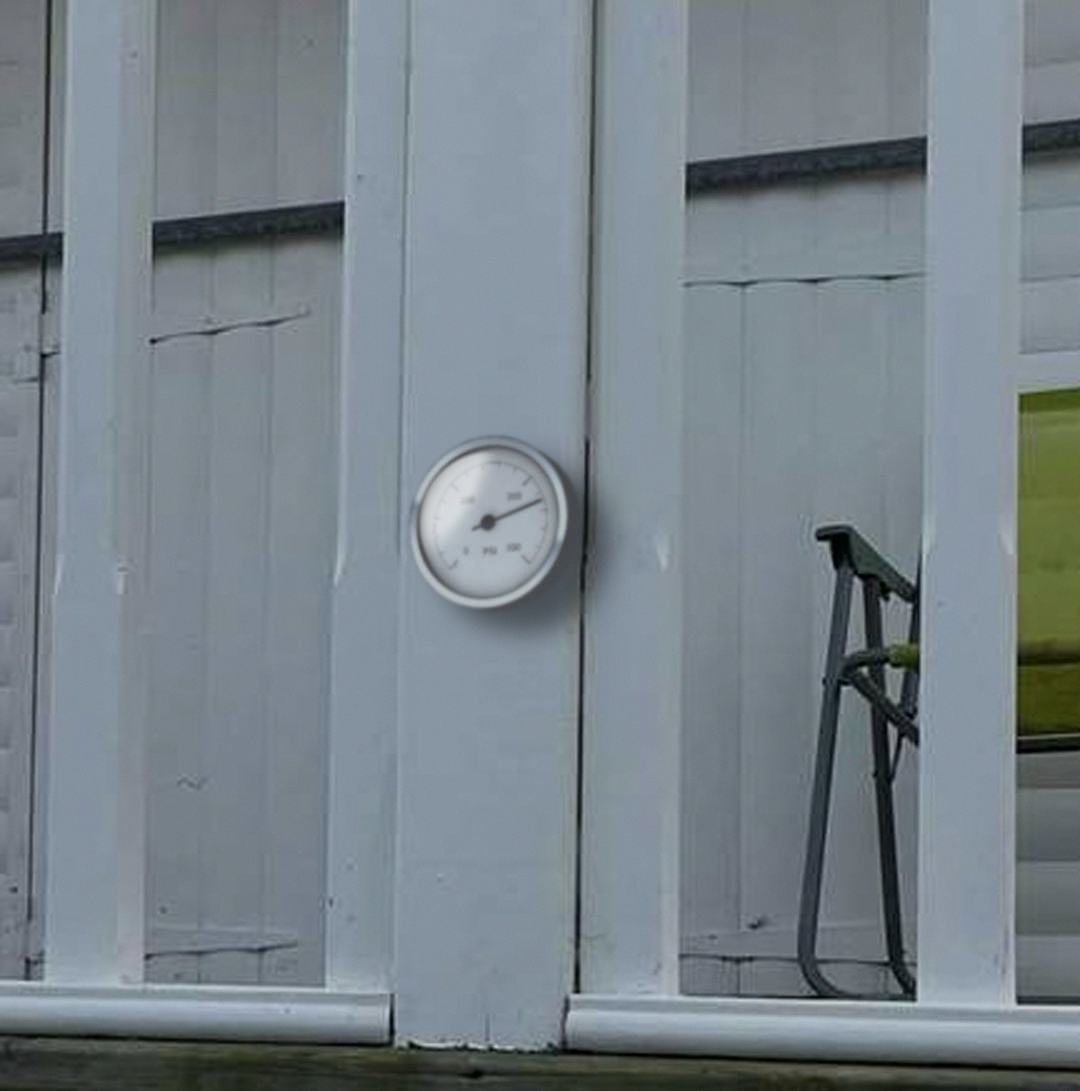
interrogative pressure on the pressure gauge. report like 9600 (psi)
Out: 230 (psi)
